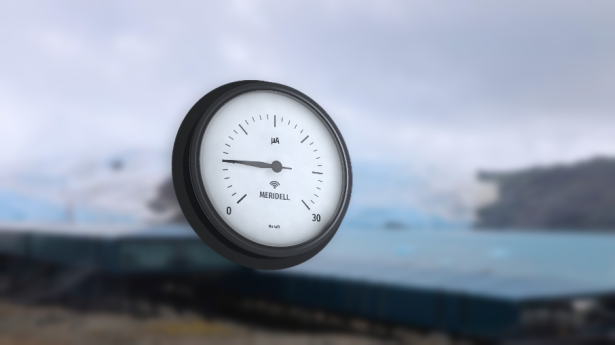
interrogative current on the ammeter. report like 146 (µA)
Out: 5 (µA)
